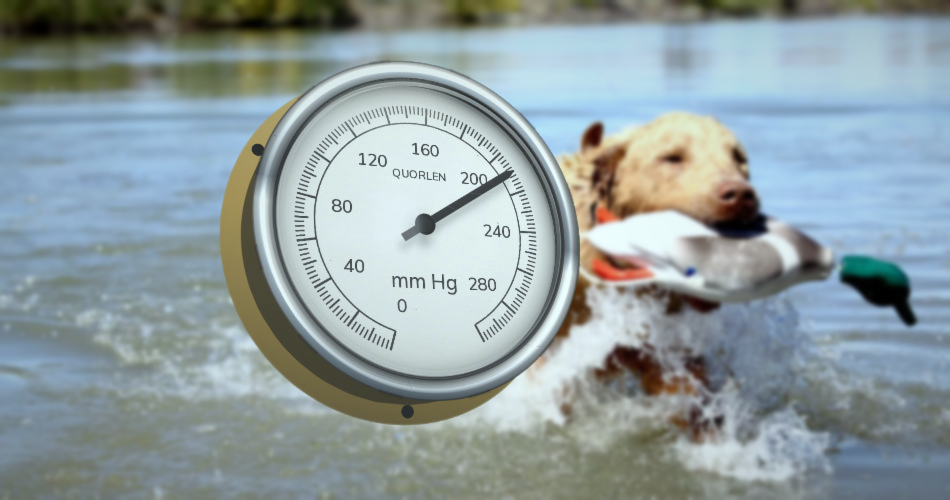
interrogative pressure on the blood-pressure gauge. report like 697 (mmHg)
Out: 210 (mmHg)
